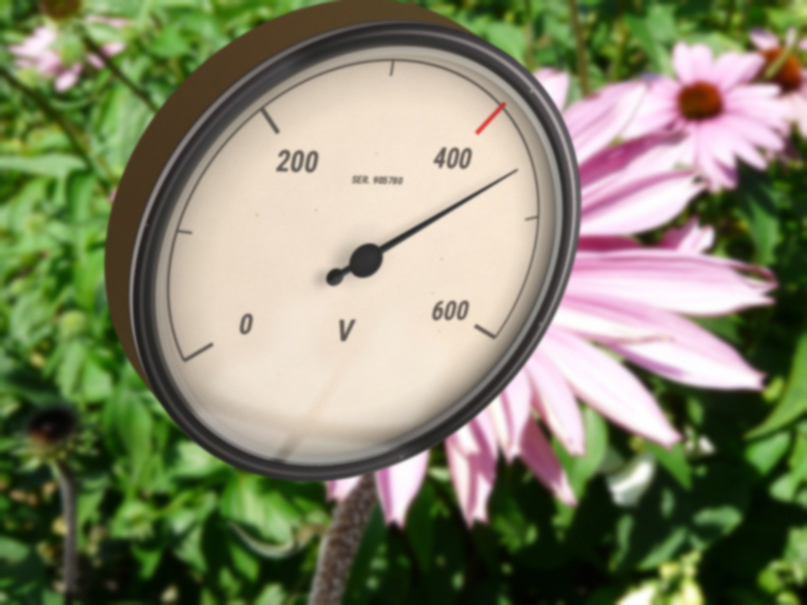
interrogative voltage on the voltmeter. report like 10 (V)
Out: 450 (V)
